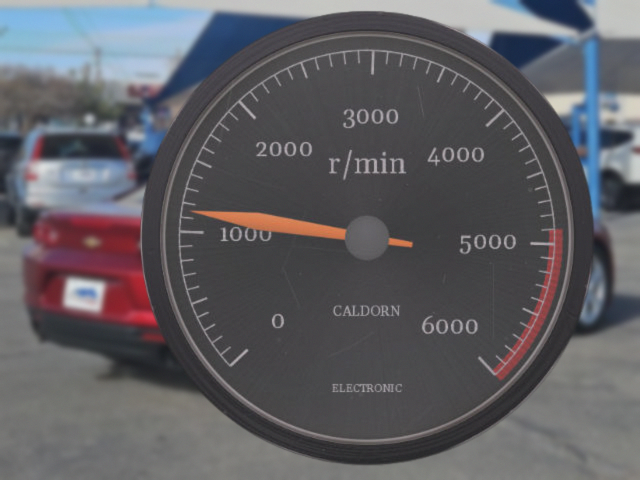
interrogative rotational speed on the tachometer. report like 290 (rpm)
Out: 1150 (rpm)
